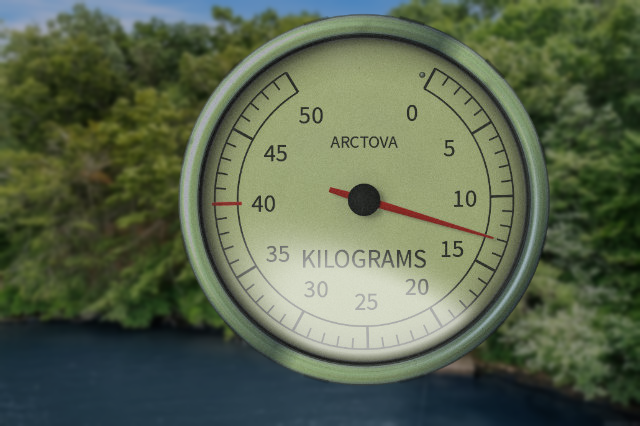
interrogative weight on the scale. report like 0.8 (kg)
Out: 13 (kg)
